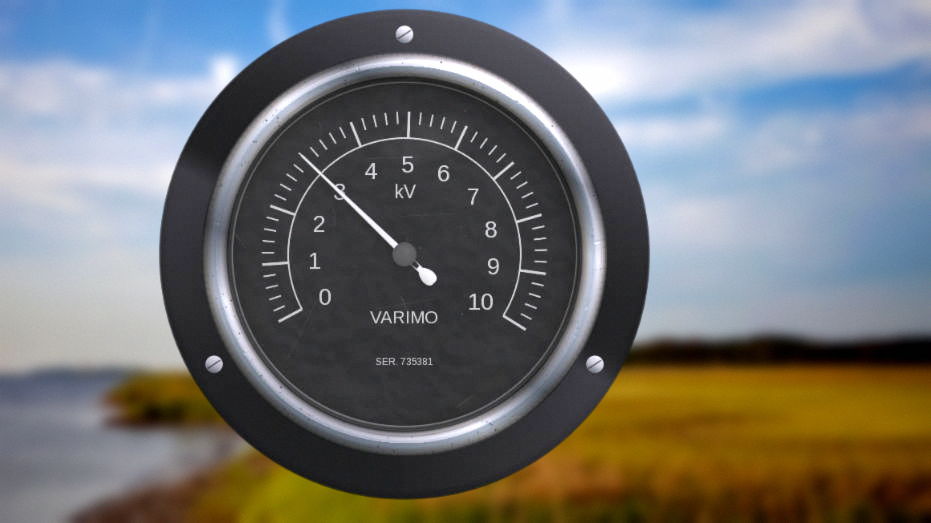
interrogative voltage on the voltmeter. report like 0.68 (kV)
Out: 3 (kV)
